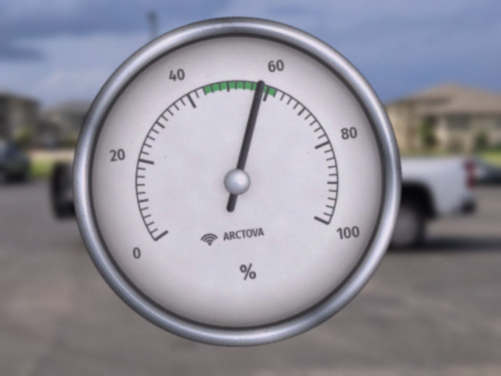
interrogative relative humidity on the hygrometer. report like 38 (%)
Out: 58 (%)
